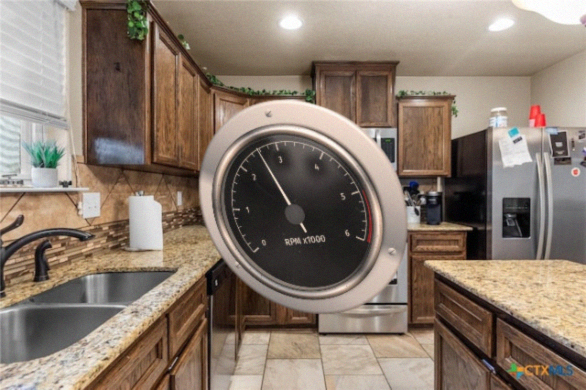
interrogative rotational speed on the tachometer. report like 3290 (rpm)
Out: 2600 (rpm)
